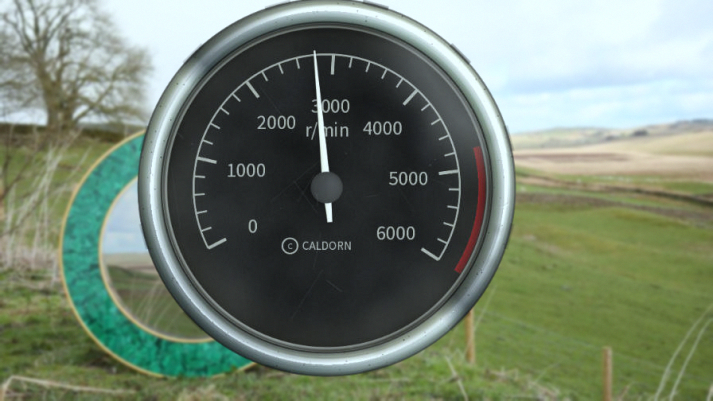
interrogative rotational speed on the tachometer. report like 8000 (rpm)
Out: 2800 (rpm)
